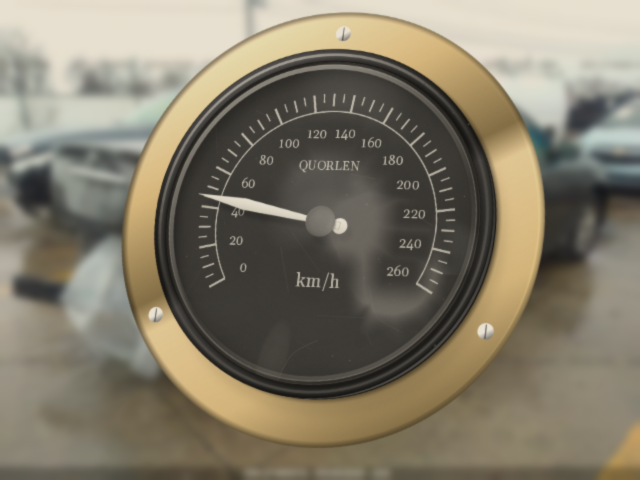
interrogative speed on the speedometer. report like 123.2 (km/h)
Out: 45 (km/h)
